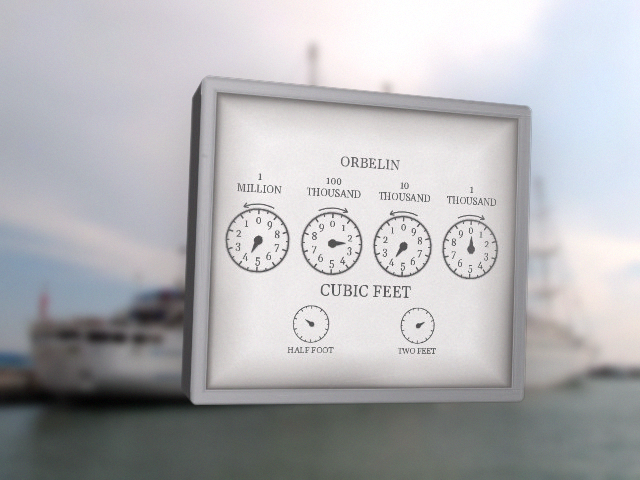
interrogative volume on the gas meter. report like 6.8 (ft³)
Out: 424000 (ft³)
